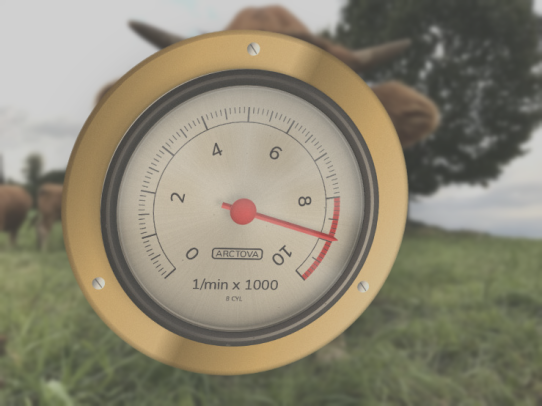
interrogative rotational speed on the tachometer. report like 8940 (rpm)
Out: 8900 (rpm)
